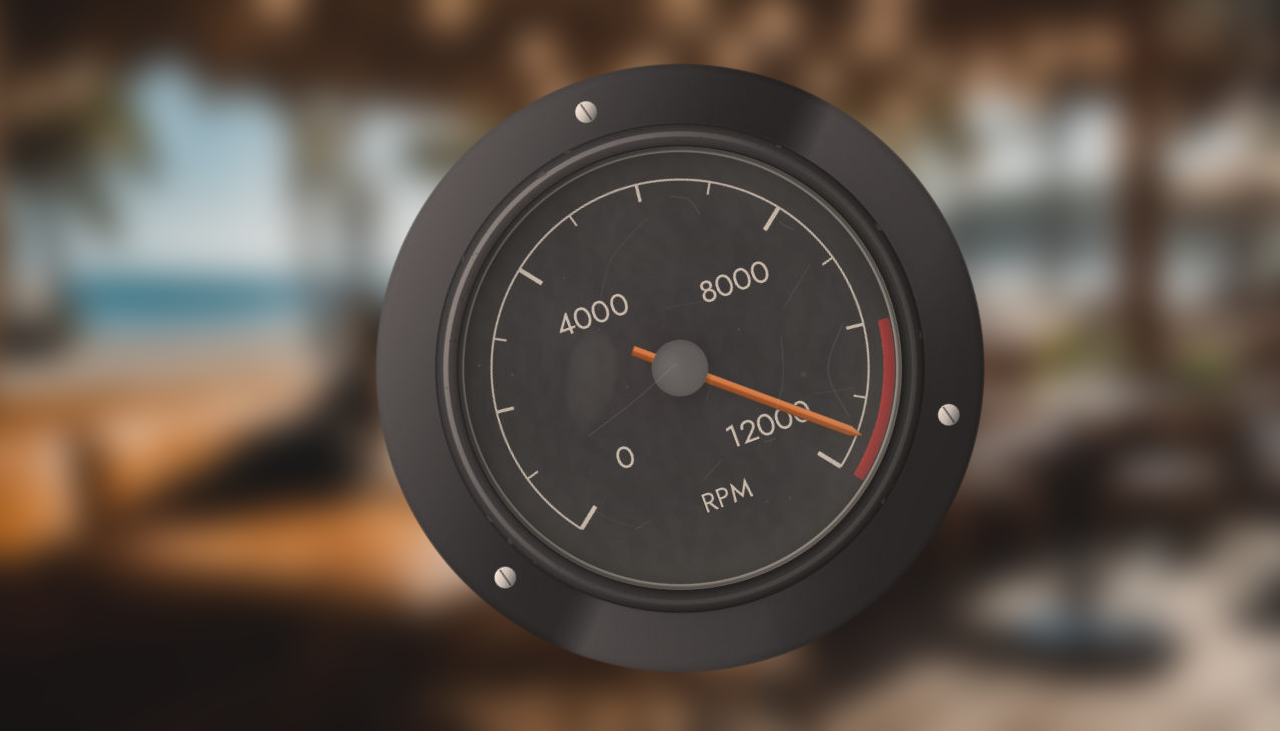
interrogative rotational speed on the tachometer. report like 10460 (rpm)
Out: 11500 (rpm)
